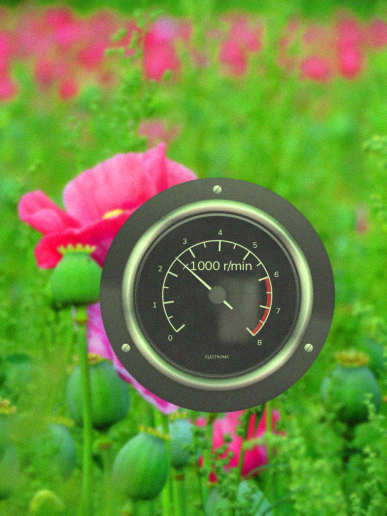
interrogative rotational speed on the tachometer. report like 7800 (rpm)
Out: 2500 (rpm)
